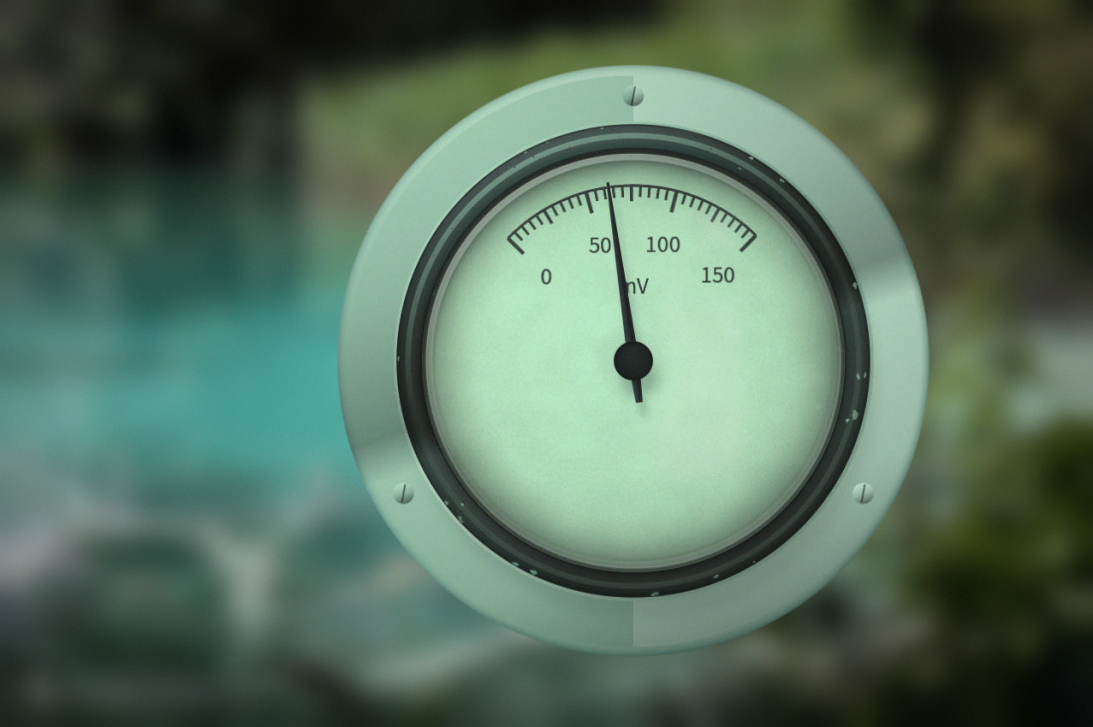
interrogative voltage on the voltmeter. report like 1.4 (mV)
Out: 62.5 (mV)
